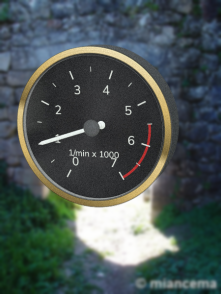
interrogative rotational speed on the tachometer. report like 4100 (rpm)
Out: 1000 (rpm)
